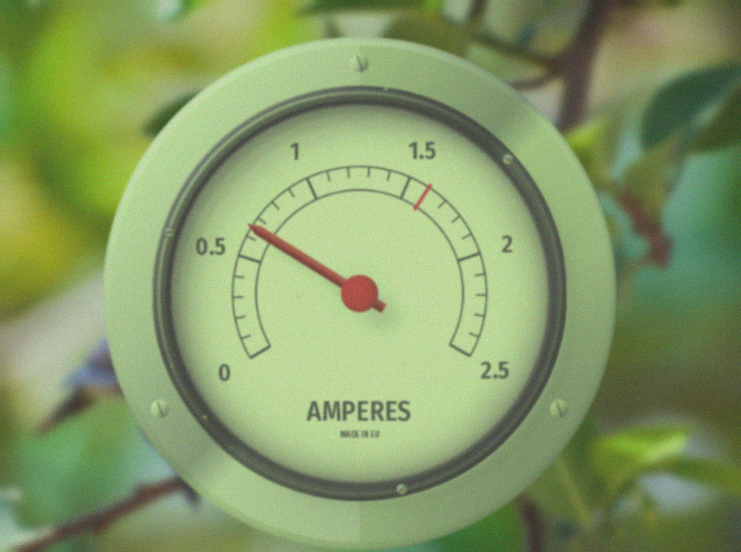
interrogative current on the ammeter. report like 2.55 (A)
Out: 0.65 (A)
